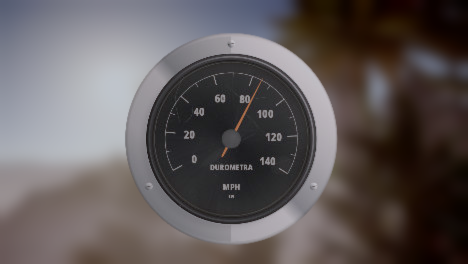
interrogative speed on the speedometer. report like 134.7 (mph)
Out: 85 (mph)
